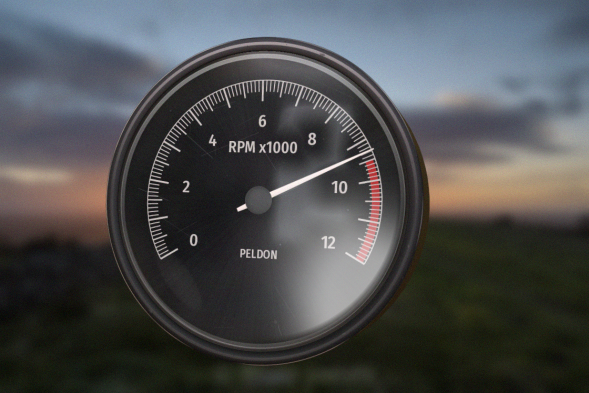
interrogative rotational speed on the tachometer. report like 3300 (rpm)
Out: 9300 (rpm)
